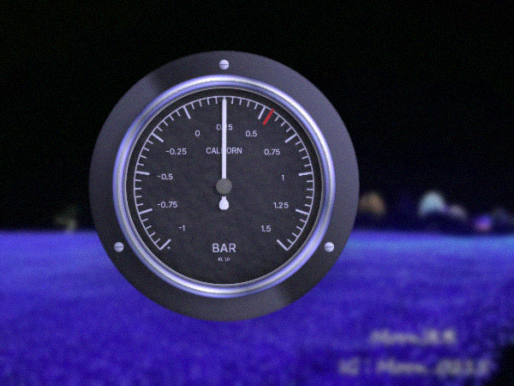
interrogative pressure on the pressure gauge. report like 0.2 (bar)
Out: 0.25 (bar)
